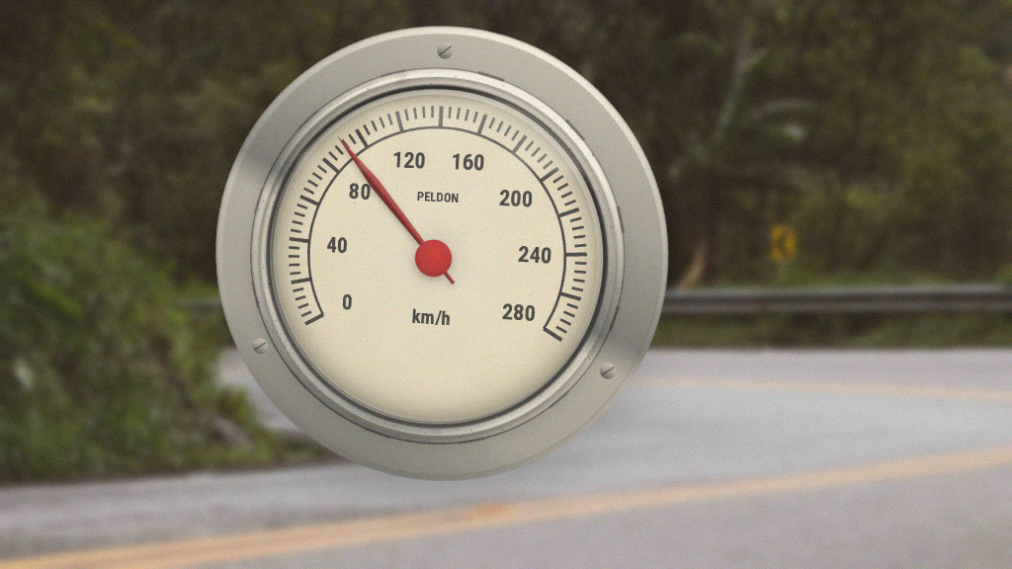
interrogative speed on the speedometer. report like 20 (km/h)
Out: 92 (km/h)
